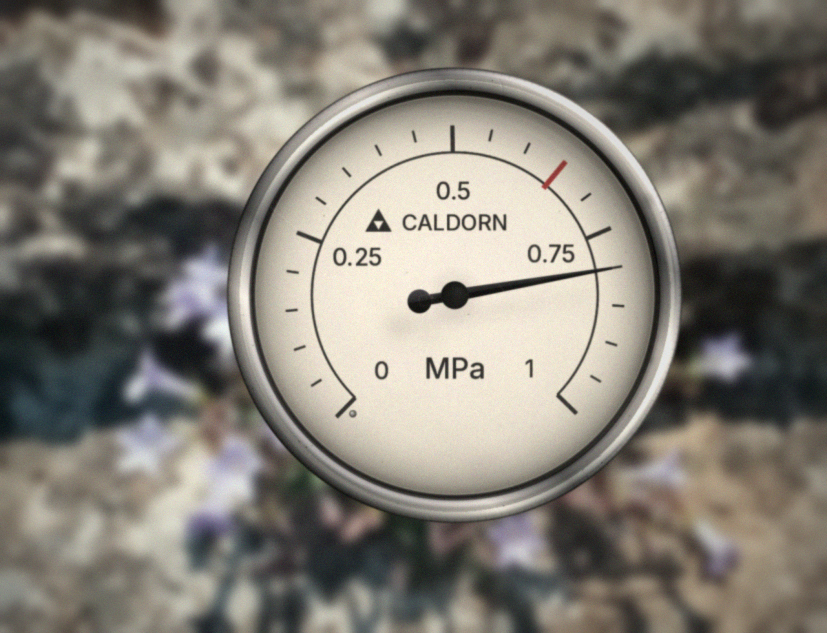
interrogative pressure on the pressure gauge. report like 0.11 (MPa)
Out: 0.8 (MPa)
